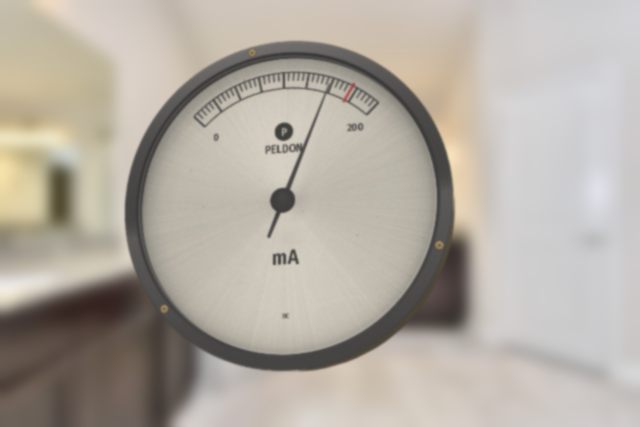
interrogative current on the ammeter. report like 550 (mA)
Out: 150 (mA)
